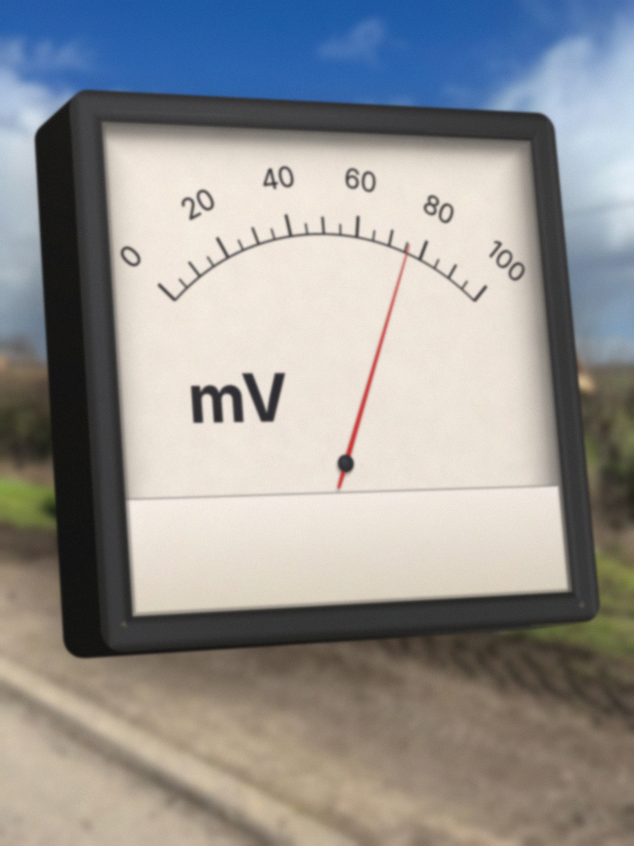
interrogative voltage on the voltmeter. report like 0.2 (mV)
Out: 75 (mV)
